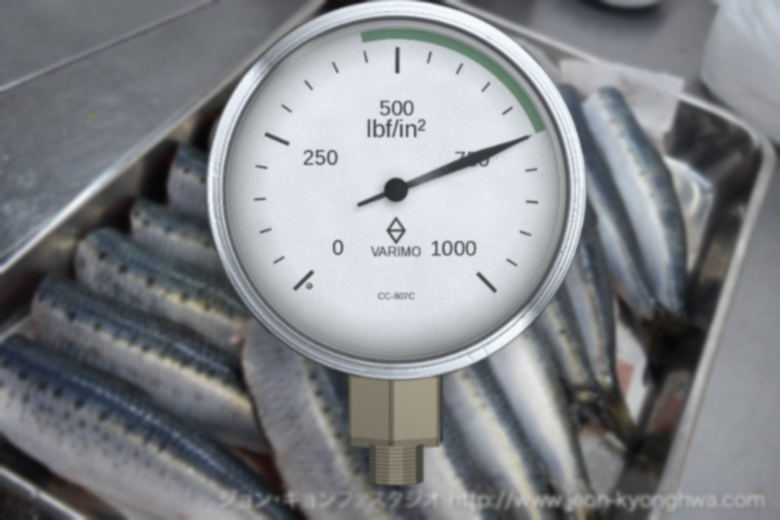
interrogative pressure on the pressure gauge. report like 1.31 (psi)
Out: 750 (psi)
